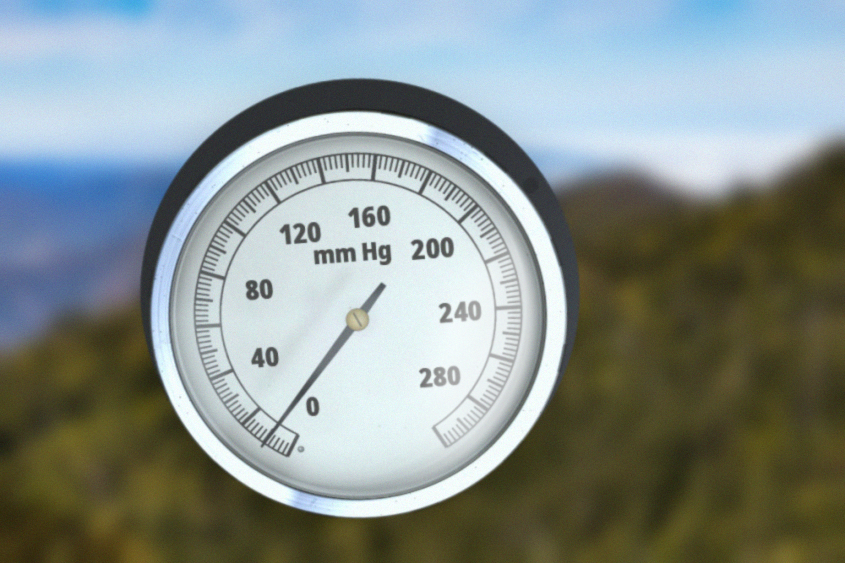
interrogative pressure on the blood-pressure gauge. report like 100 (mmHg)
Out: 10 (mmHg)
